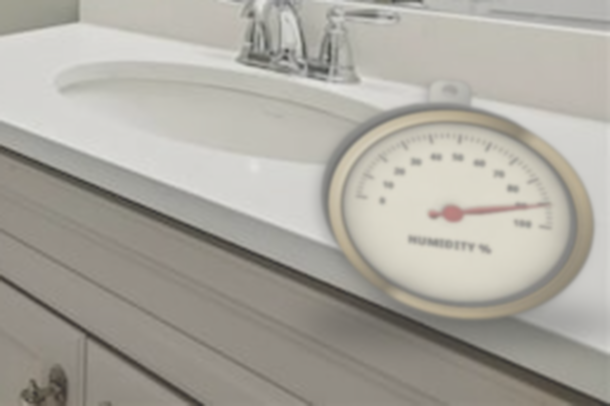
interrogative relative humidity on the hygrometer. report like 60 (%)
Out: 90 (%)
